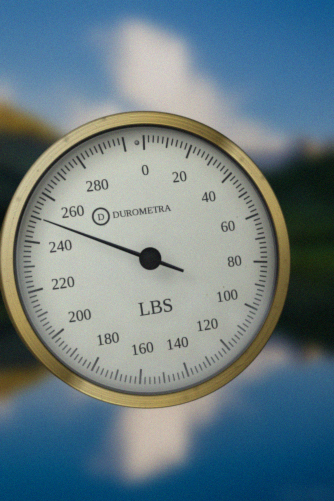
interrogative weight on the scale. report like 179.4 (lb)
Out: 250 (lb)
